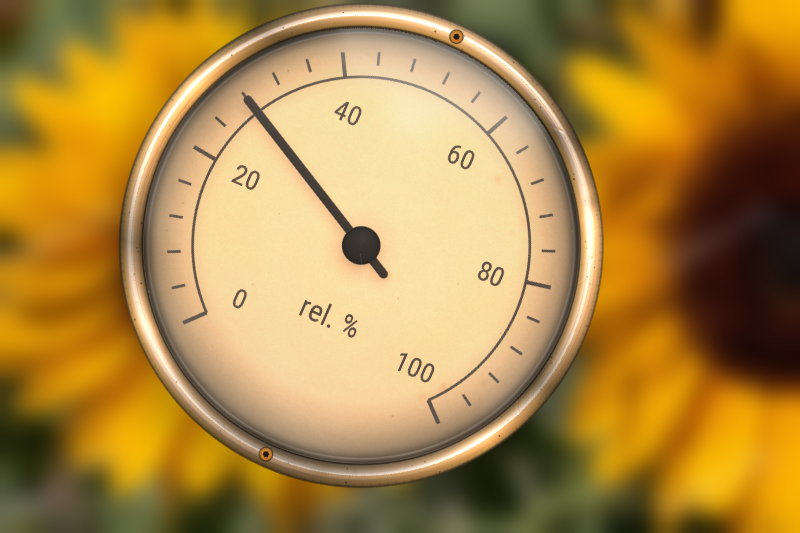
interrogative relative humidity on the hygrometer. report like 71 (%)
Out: 28 (%)
